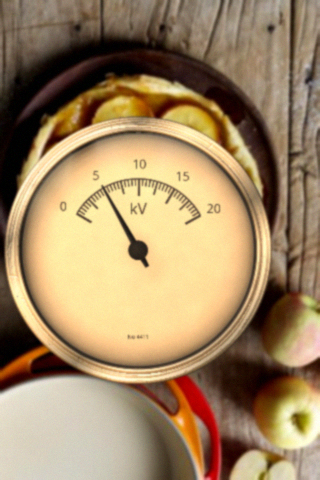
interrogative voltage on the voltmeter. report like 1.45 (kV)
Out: 5 (kV)
